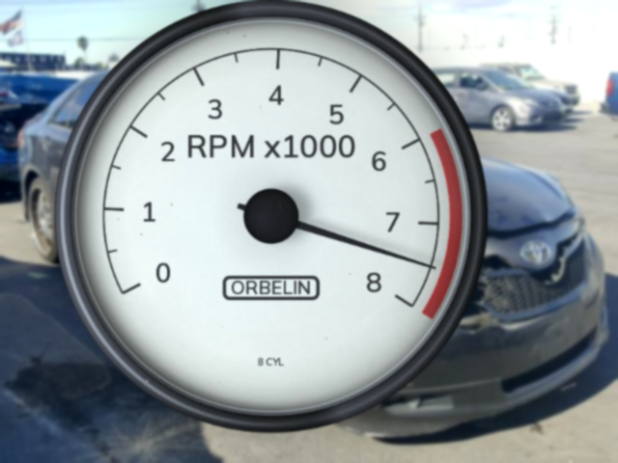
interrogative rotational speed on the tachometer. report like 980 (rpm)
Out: 7500 (rpm)
